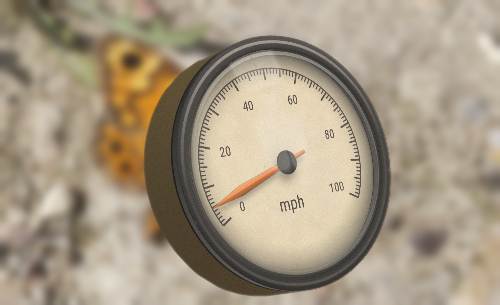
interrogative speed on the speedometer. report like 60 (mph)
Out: 5 (mph)
